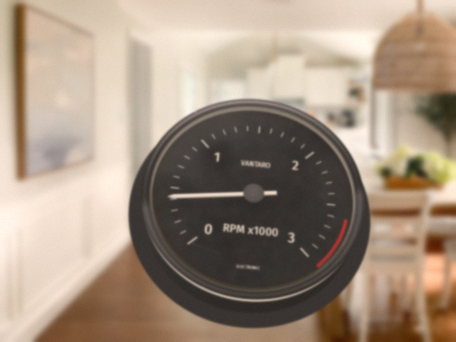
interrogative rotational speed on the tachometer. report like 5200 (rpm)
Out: 400 (rpm)
